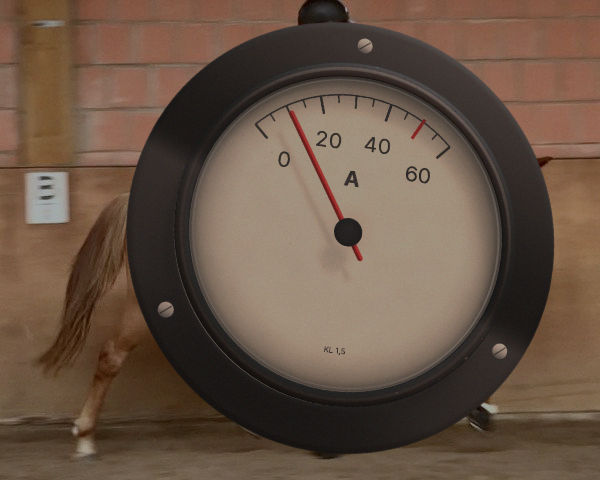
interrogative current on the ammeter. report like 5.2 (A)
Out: 10 (A)
